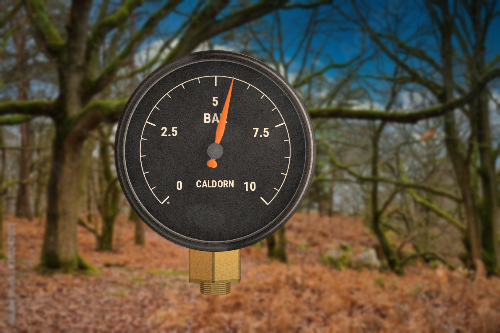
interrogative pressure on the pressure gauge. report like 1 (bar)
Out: 5.5 (bar)
